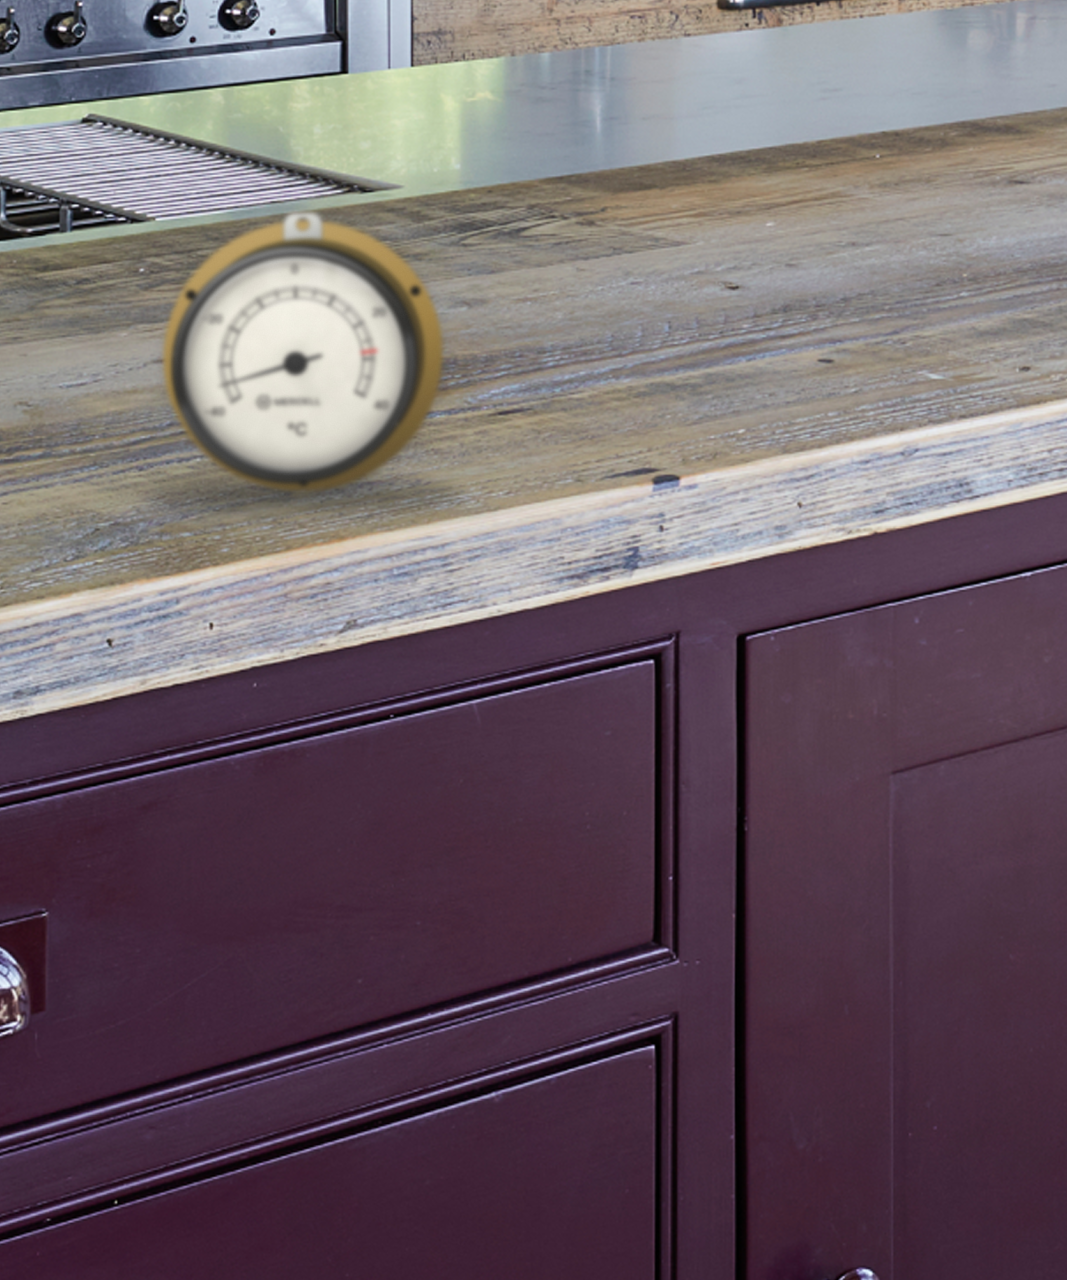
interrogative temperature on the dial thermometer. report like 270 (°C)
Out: -35 (°C)
